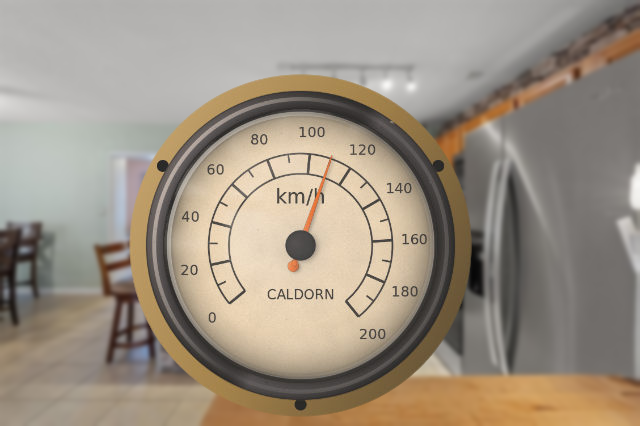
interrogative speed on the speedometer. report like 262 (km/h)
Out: 110 (km/h)
